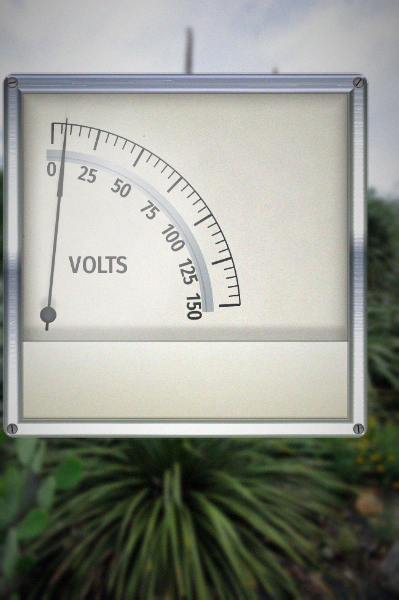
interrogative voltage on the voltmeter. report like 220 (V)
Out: 7.5 (V)
